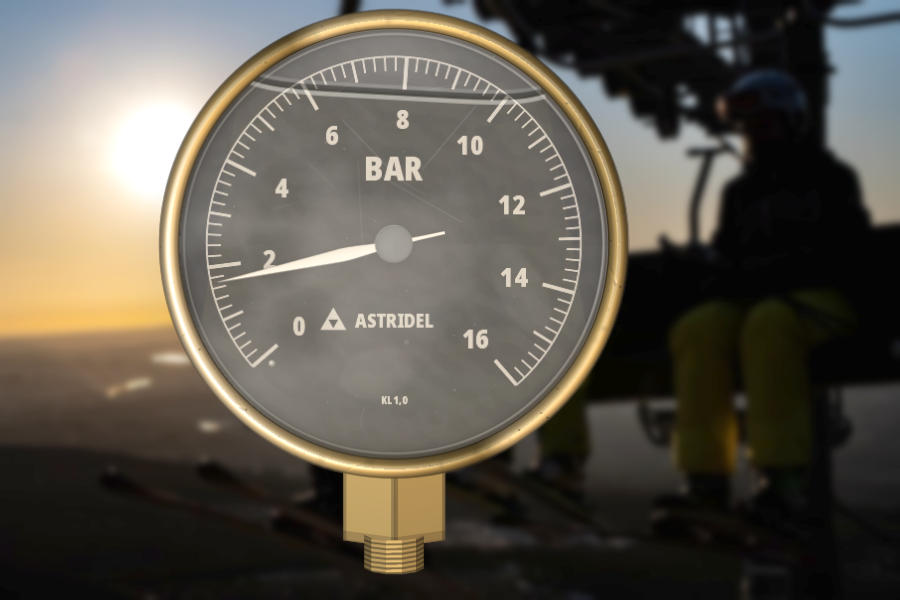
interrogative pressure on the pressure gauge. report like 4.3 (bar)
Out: 1.7 (bar)
